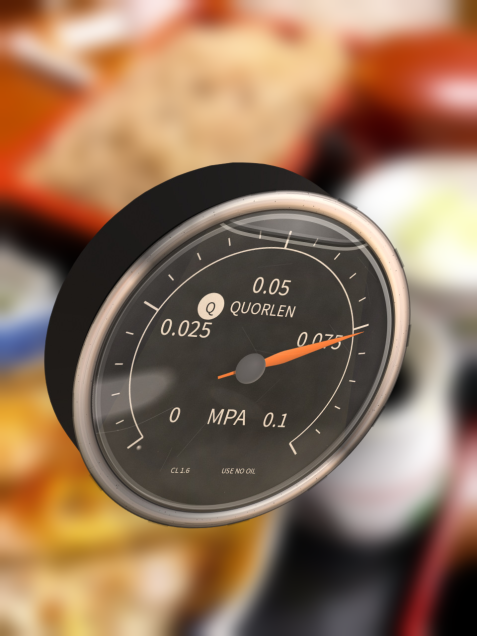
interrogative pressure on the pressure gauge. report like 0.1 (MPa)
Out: 0.075 (MPa)
